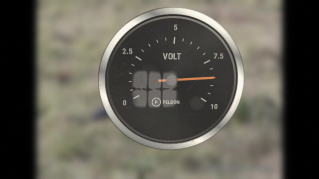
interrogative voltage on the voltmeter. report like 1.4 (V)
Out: 8.5 (V)
